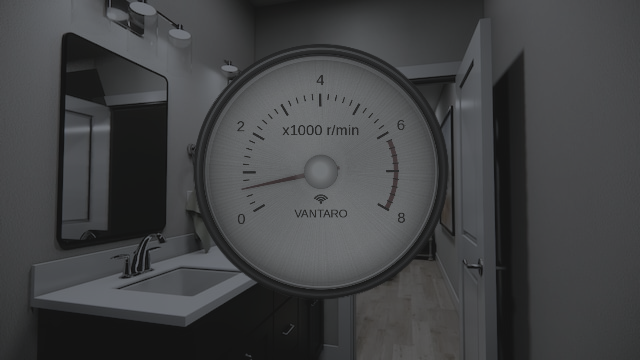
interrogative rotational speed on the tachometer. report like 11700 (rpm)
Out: 600 (rpm)
